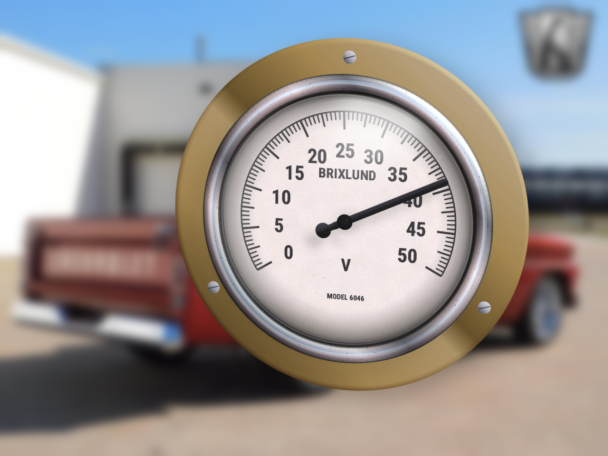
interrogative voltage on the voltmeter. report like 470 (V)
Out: 39 (V)
